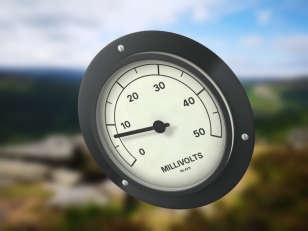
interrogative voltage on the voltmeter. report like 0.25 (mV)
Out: 7.5 (mV)
